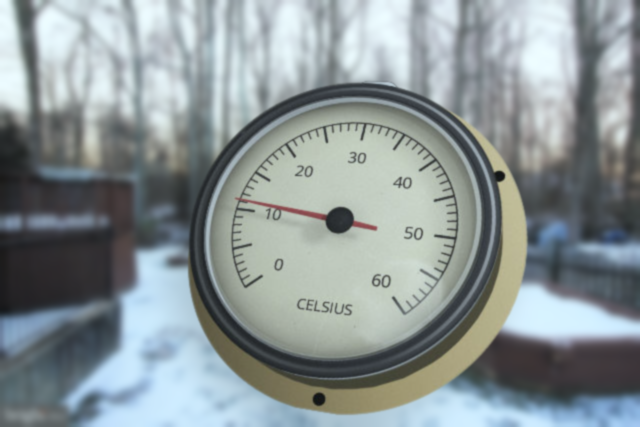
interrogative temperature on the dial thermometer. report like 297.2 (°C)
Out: 11 (°C)
